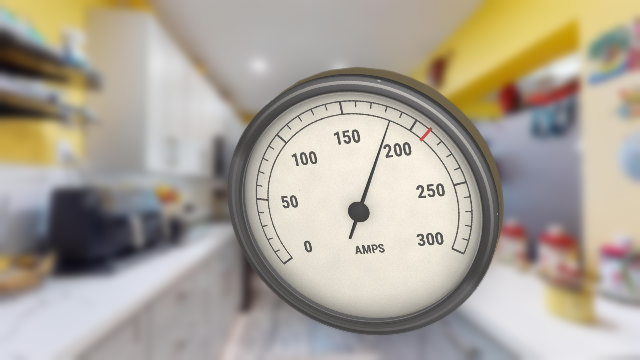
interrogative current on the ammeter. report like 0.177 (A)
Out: 185 (A)
